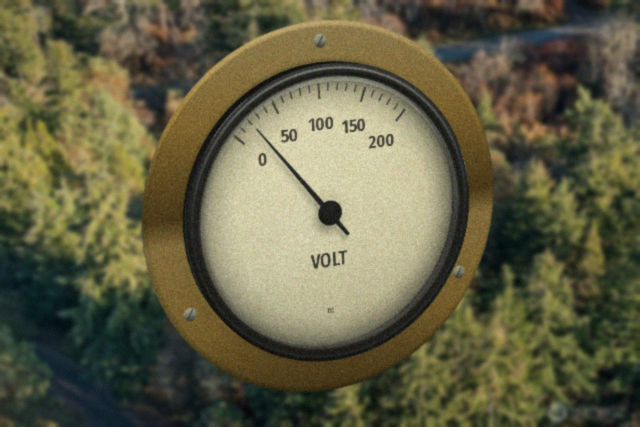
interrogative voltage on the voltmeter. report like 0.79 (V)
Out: 20 (V)
